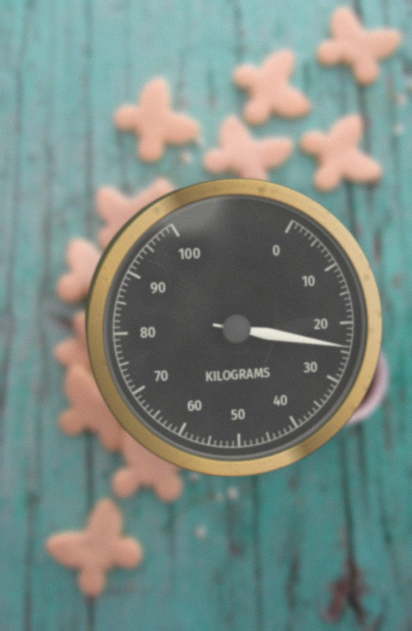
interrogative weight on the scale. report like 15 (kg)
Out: 24 (kg)
